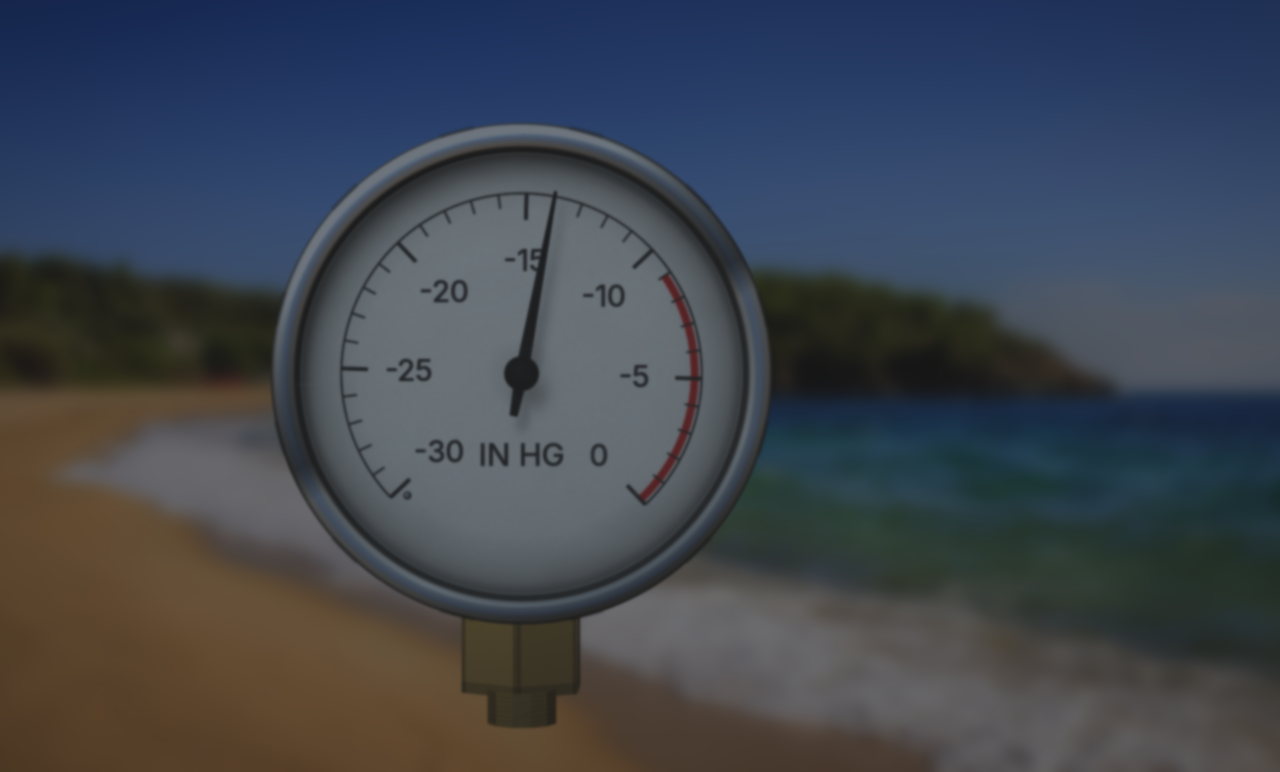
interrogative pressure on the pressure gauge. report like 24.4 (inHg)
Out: -14 (inHg)
